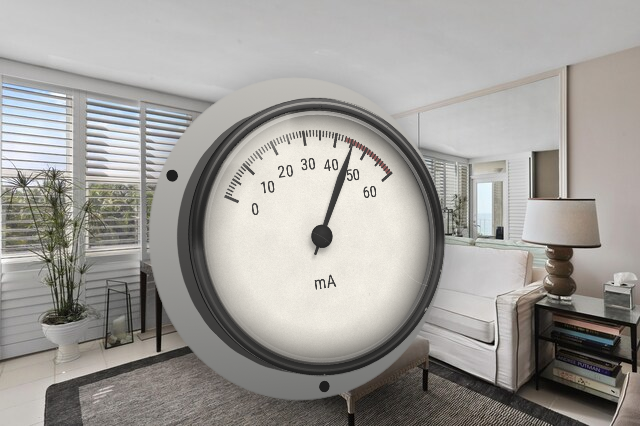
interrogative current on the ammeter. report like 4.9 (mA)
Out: 45 (mA)
